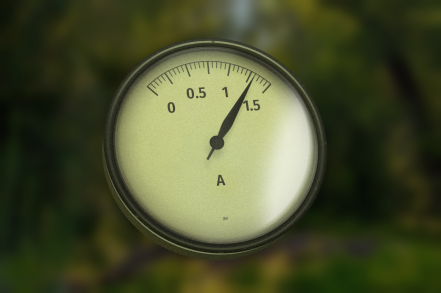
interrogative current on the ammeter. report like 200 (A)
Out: 1.3 (A)
